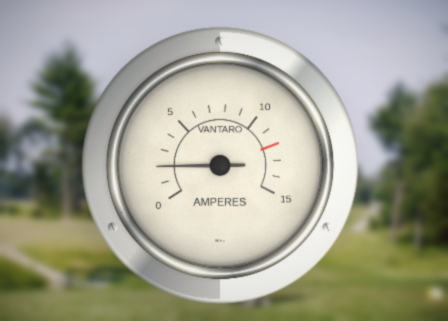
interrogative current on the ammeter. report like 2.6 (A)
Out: 2 (A)
